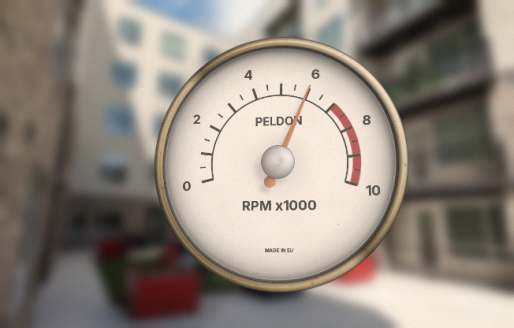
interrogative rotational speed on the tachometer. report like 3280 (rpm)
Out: 6000 (rpm)
